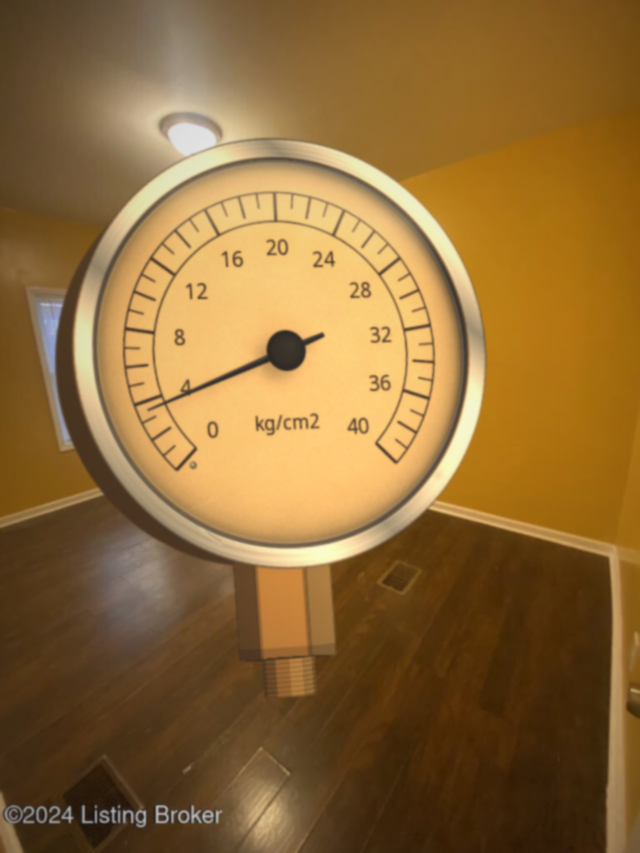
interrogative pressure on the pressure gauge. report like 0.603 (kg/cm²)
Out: 3.5 (kg/cm²)
